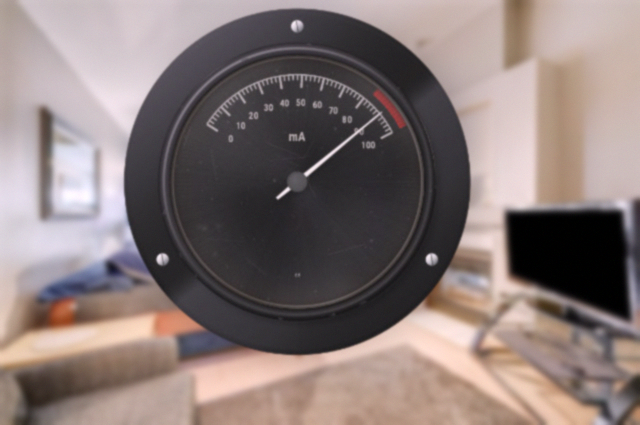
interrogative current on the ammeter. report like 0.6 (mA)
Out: 90 (mA)
